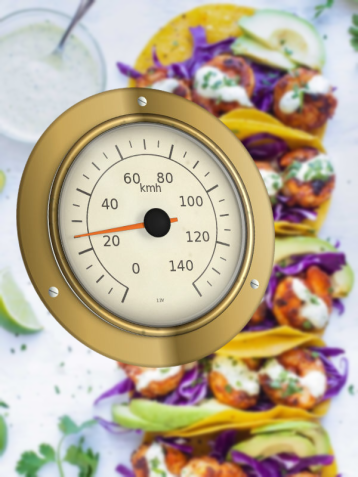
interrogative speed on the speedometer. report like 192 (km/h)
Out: 25 (km/h)
